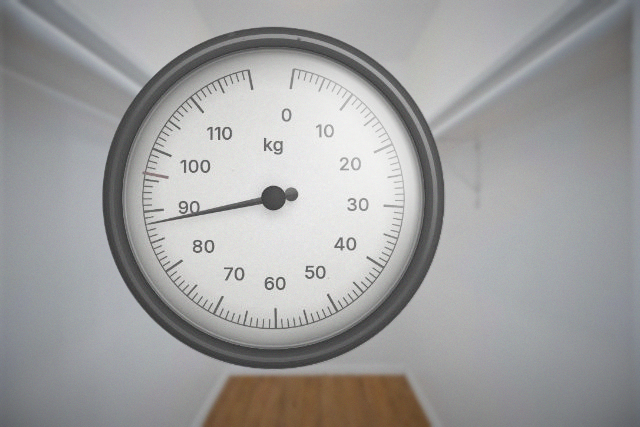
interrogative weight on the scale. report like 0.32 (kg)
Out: 88 (kg)
